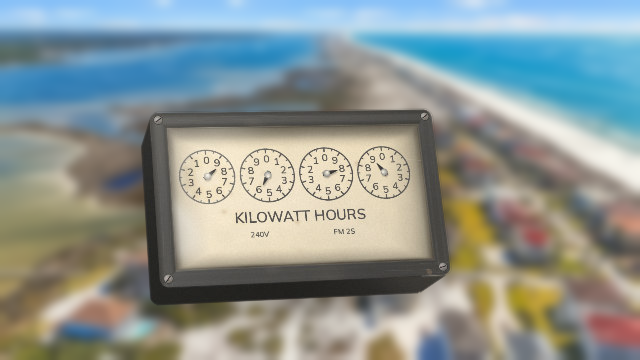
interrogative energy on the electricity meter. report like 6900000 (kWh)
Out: 8579 (kWh)
